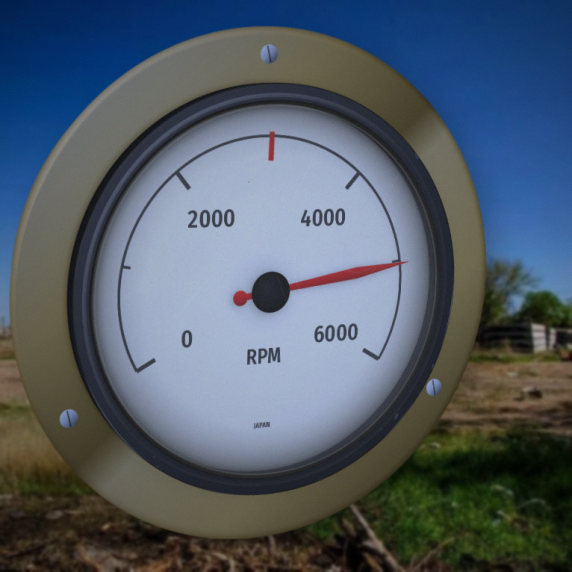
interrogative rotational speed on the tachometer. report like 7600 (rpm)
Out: 5000 (rpm)
